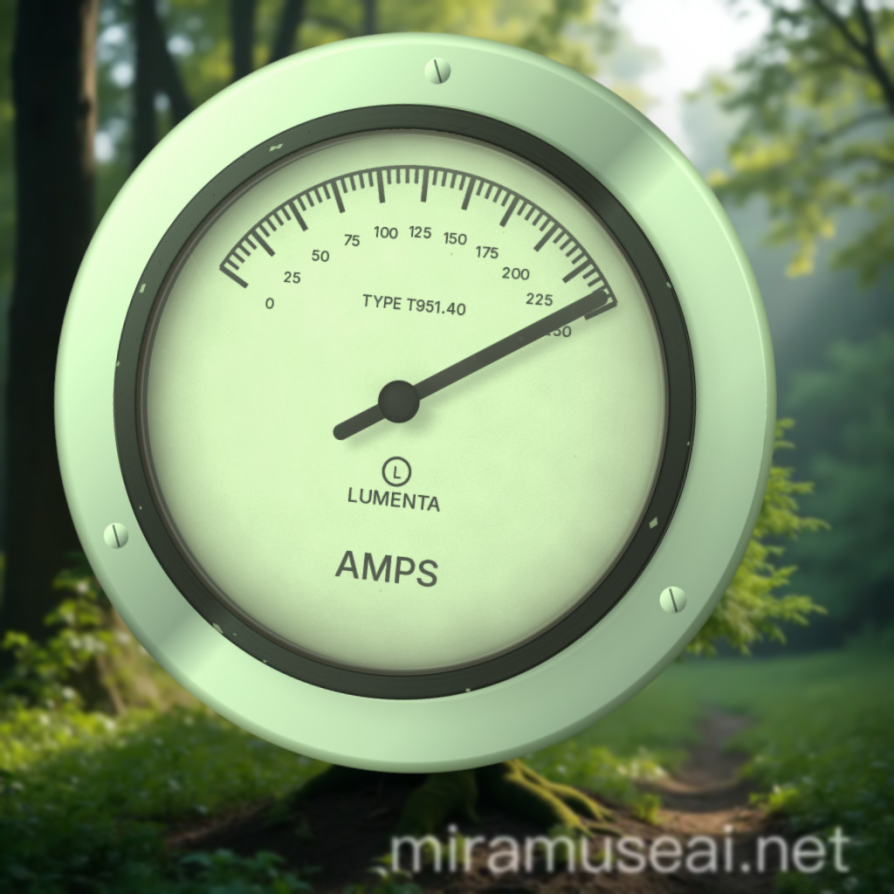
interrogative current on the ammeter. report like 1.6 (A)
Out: 245 (A)
